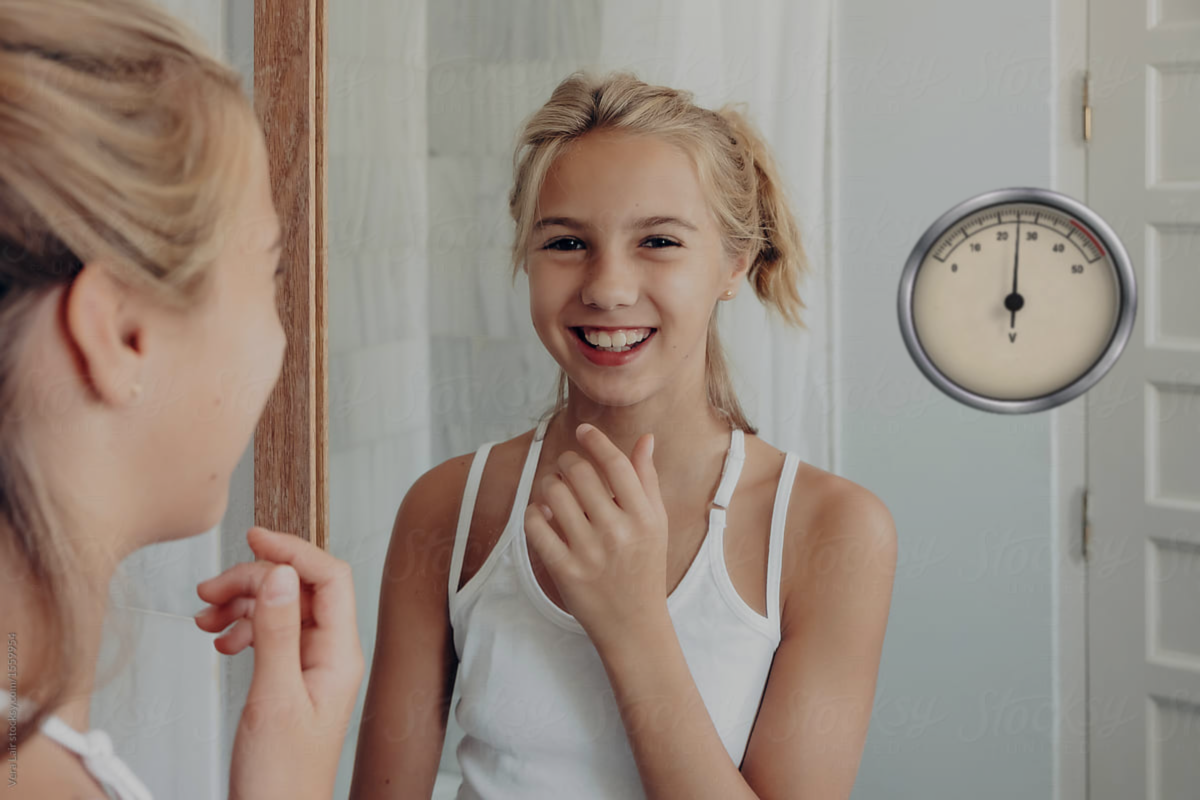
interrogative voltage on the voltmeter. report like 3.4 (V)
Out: 25 (V)
